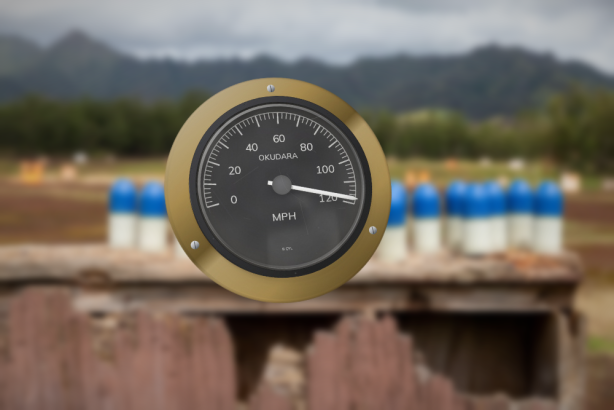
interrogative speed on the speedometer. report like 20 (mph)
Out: 118 (mph)
